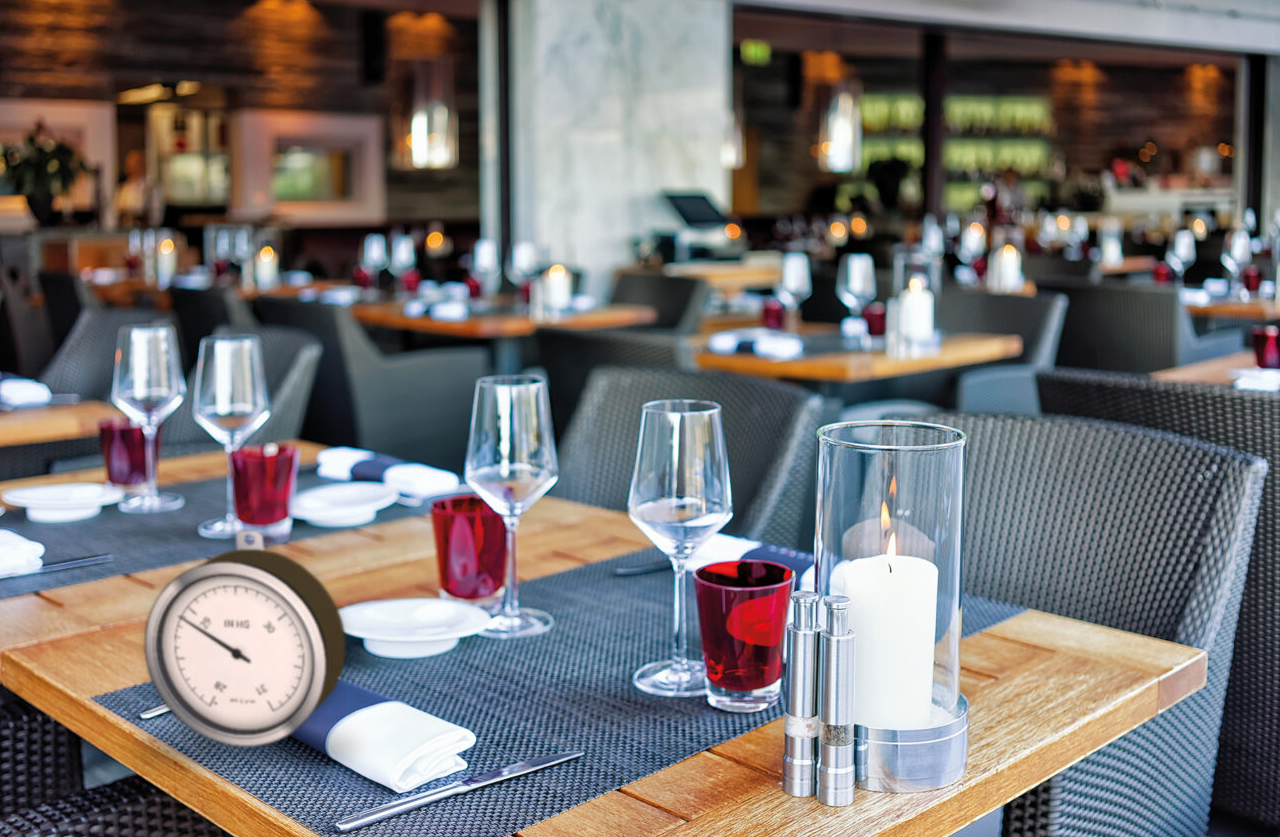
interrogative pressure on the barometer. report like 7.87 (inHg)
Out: 28.9 (inHg)
